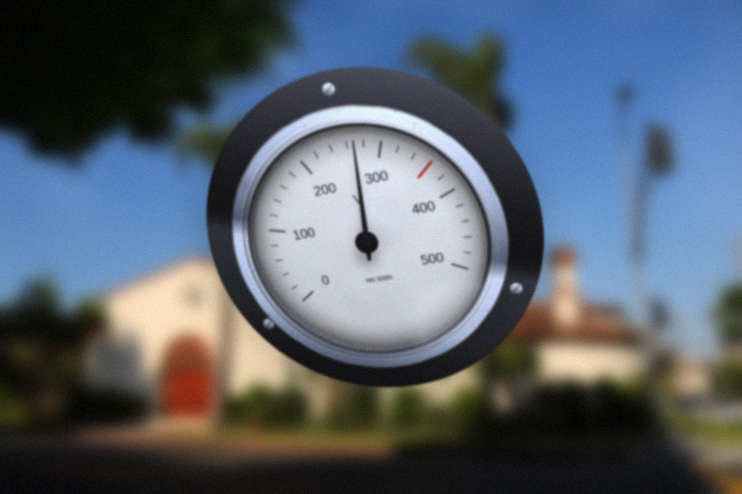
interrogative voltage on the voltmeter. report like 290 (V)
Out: 270 (V)
